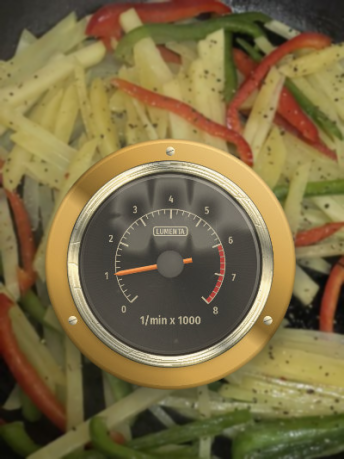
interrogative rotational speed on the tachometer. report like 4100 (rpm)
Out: 1000 (rpm)
